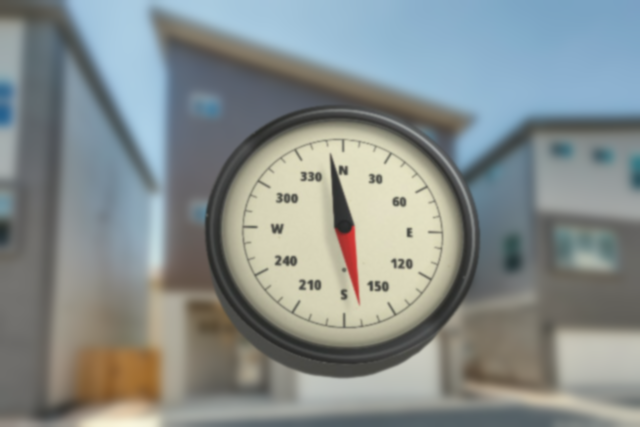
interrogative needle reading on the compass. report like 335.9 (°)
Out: 170 (°)
